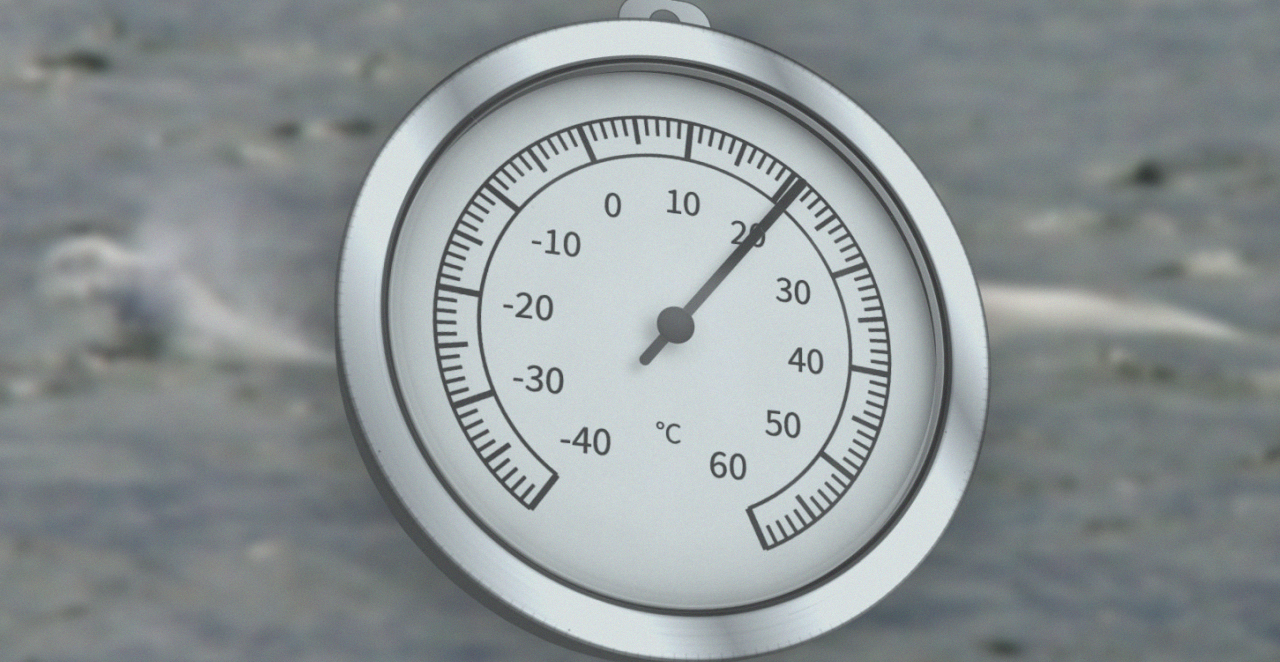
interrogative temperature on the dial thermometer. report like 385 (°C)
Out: 21 (°C)
